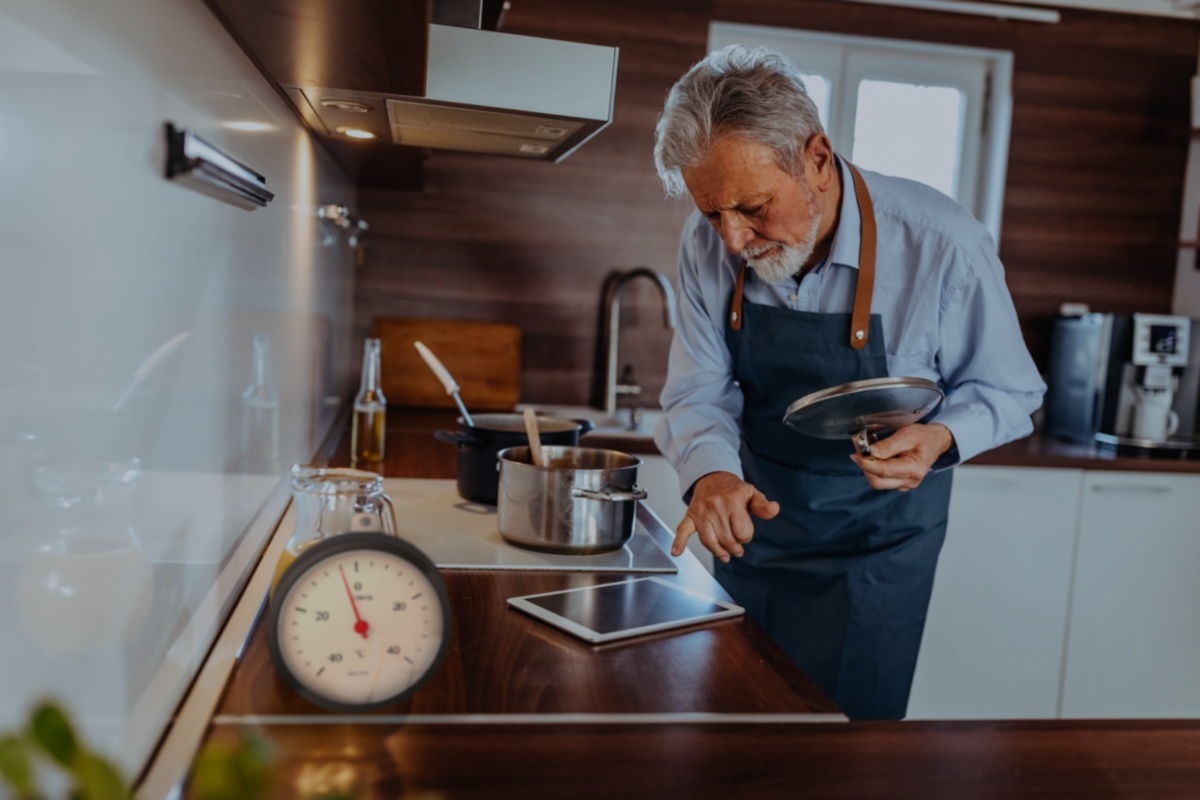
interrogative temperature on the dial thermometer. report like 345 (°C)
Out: -4 (°C)
